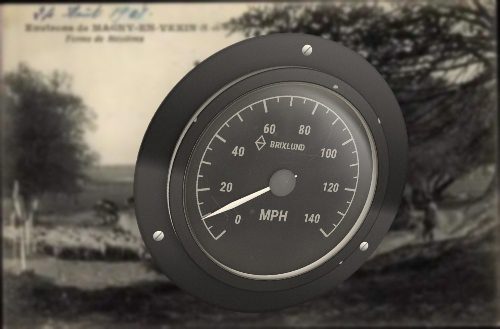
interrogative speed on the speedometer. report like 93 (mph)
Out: 10 (mph)
